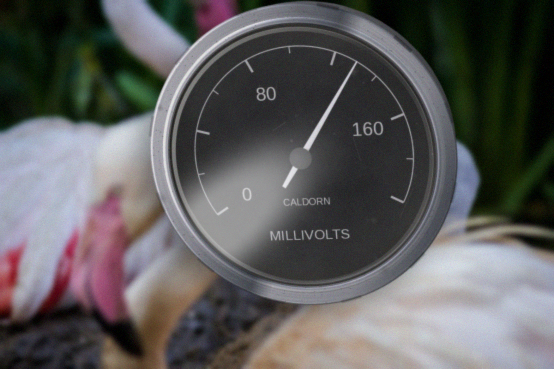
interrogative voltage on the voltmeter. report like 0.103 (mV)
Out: 130 (mV)
